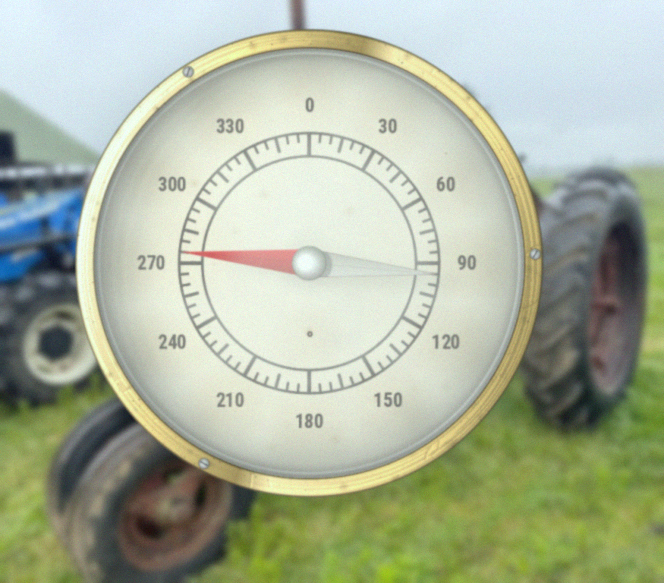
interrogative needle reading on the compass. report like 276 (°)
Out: 275 (°)
